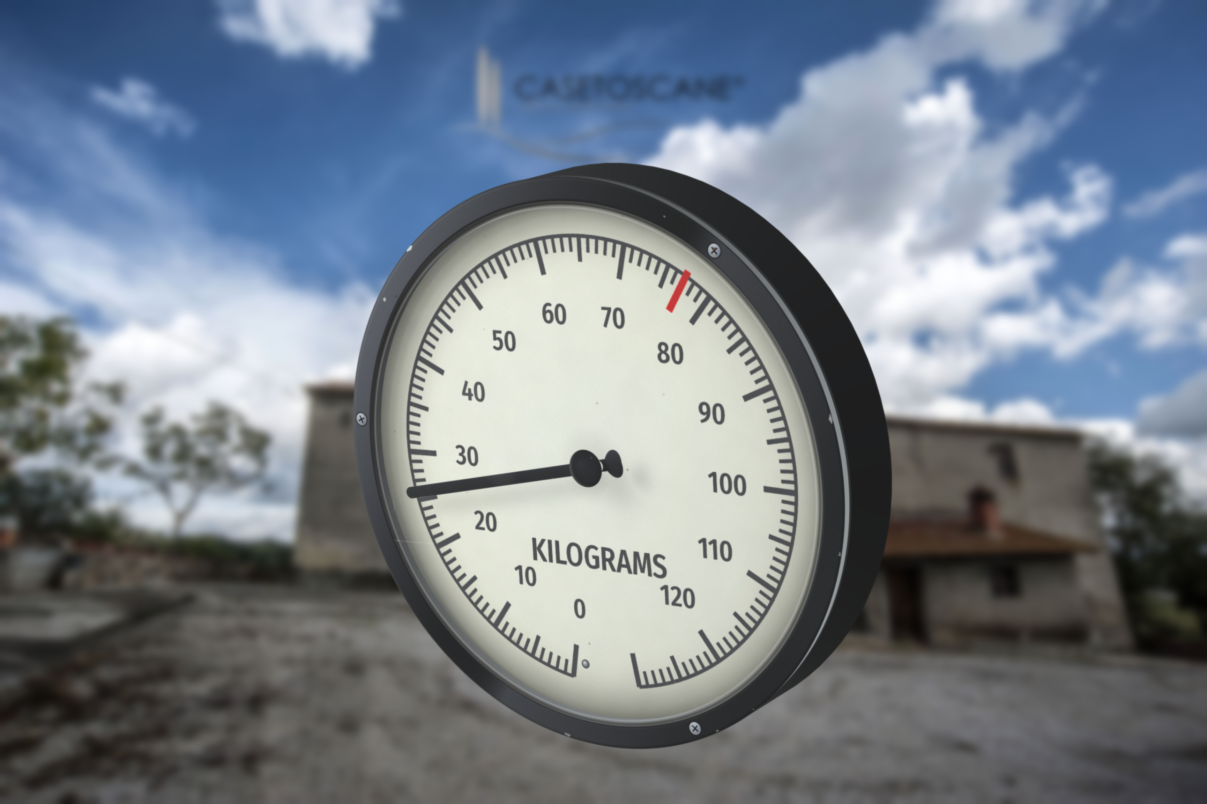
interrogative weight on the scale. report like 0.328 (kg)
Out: 26 (kg)
